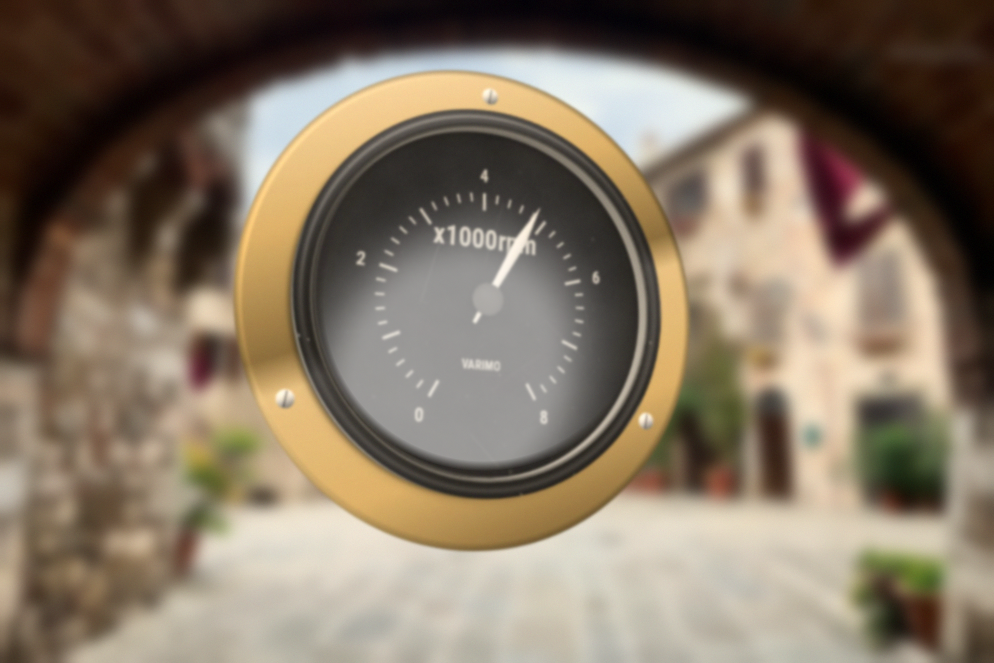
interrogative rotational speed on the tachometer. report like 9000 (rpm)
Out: 4800 (rpm)
